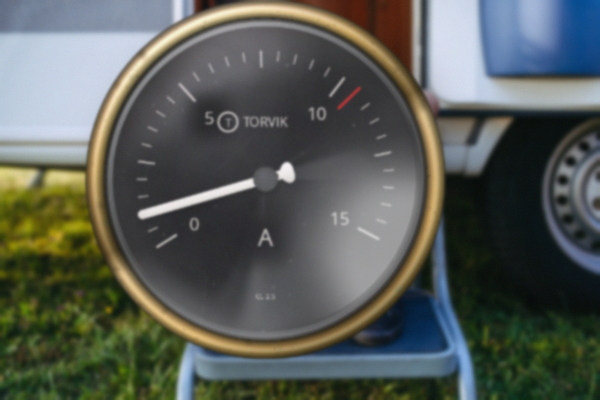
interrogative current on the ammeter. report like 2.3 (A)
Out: 1 (A)
